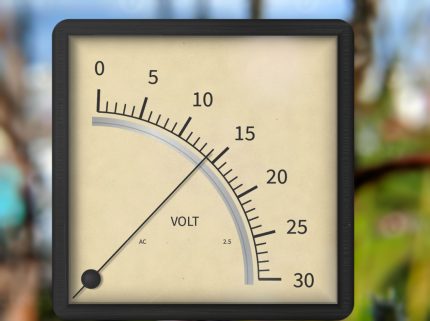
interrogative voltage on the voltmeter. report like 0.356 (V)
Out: 14 (V)
